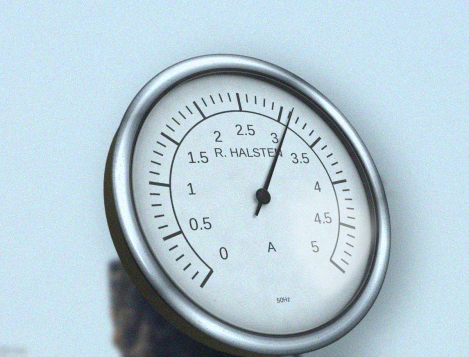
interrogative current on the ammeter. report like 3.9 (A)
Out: 3.1 (A)
